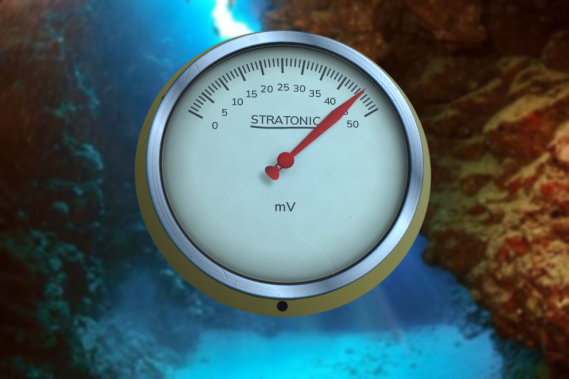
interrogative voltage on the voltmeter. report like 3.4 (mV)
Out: 45 (mV)
